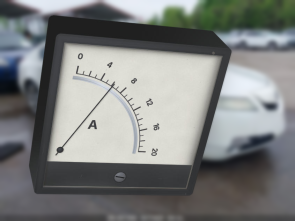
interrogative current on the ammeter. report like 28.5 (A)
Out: 6 (A)
